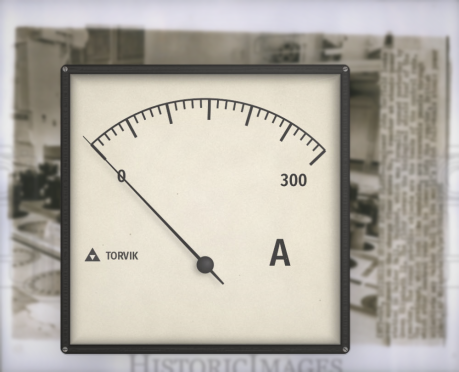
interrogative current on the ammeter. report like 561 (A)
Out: 0 (A)
